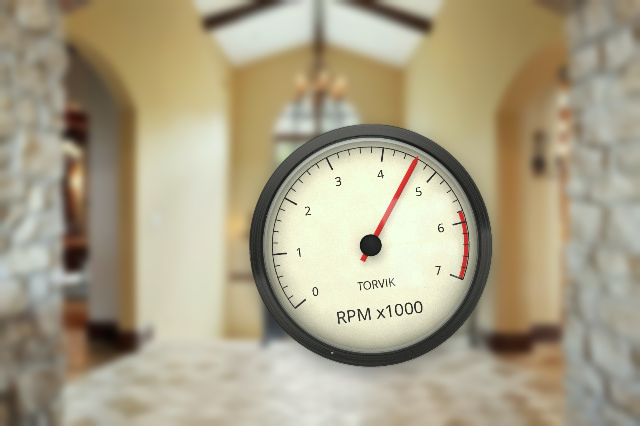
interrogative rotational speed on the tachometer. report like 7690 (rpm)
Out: 4600 (rpm)
